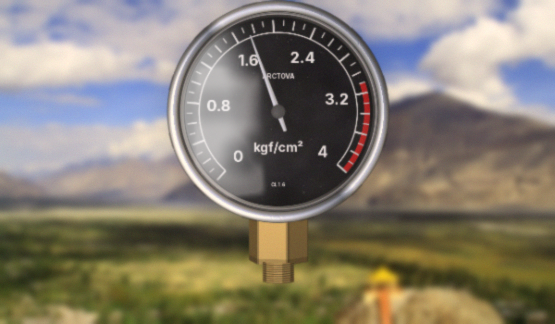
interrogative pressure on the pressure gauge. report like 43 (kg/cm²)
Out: 1.75 (kg/cm²)
